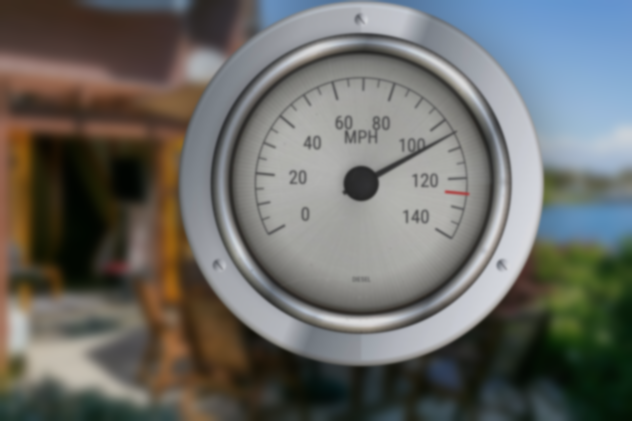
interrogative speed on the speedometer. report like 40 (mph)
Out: 105 (mph)
